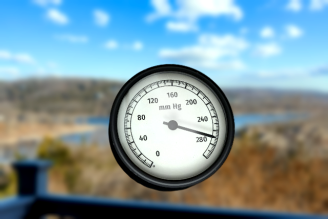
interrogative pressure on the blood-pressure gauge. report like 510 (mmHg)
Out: 270 (mmHg)
